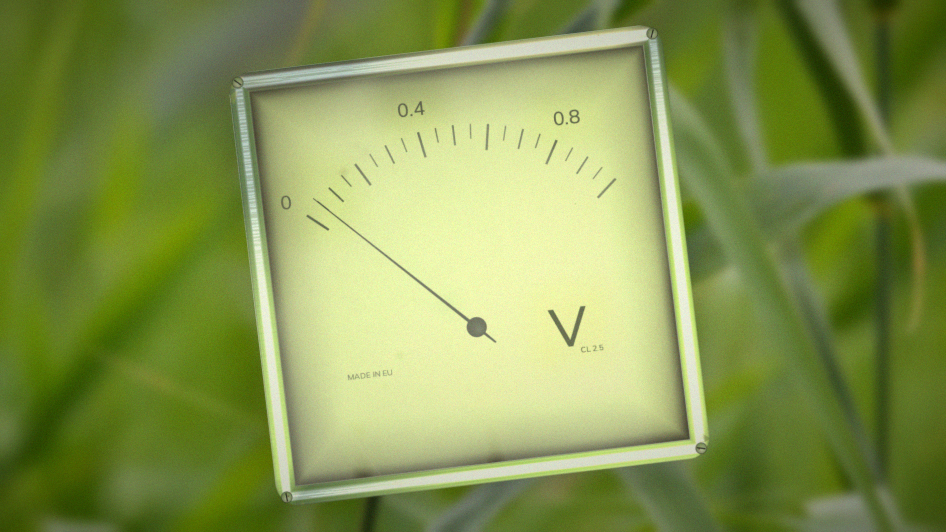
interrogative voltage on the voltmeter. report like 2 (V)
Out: 0.05 (V)
